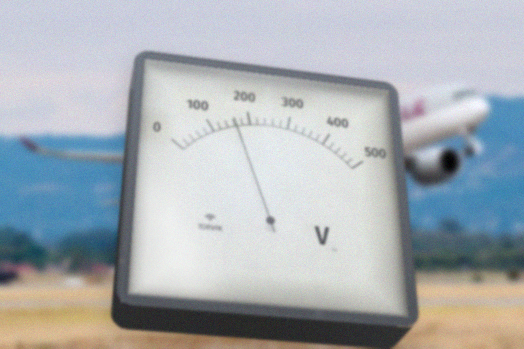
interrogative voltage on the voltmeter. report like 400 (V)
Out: 160 (V)
